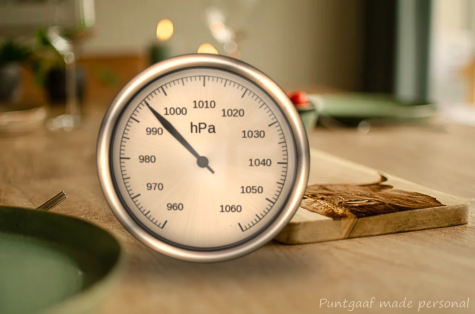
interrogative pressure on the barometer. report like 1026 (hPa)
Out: 995 (hPa)
